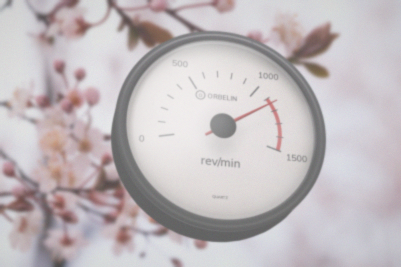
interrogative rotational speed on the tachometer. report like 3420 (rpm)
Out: 1150 (rpm)
